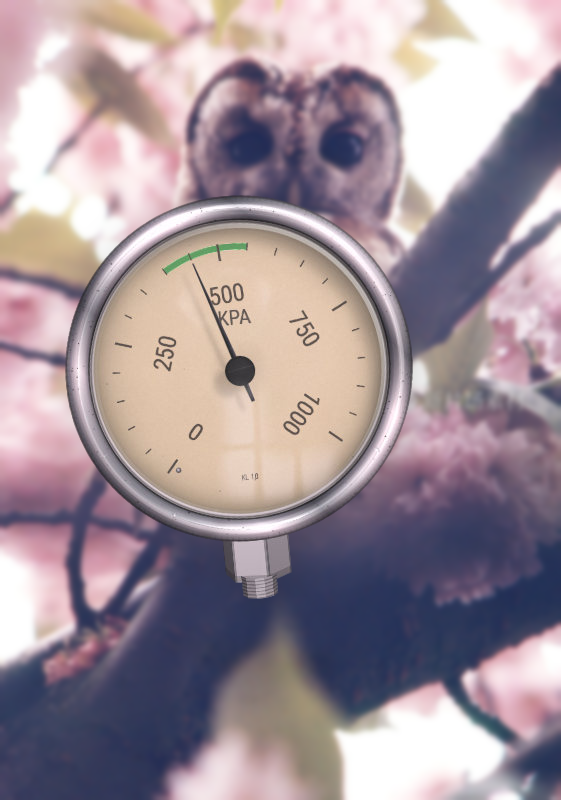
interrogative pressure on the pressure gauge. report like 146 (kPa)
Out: 450 (kPa)
